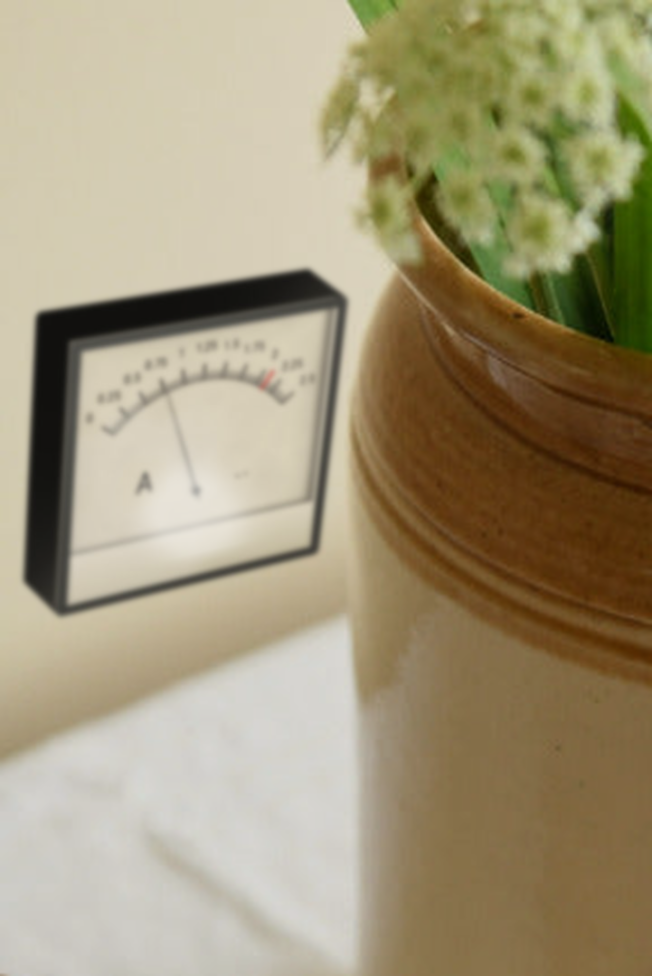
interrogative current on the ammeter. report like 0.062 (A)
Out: 0.75 (A)
